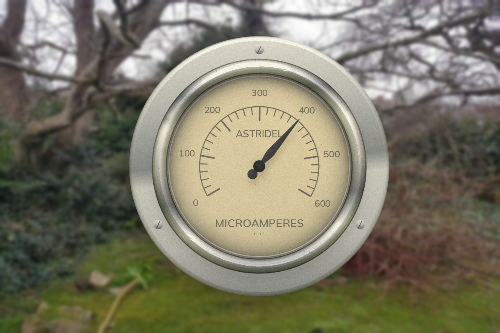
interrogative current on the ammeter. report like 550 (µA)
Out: 400 (µA)
